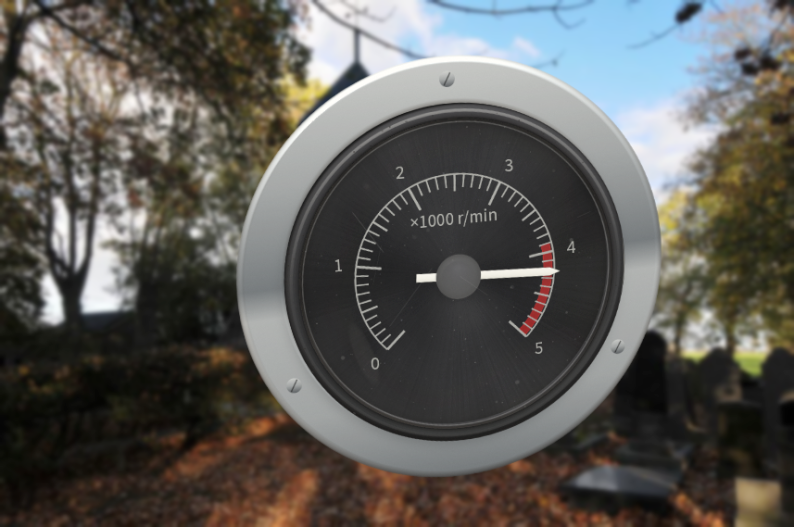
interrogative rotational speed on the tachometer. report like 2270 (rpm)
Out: 4200 (rpm)
